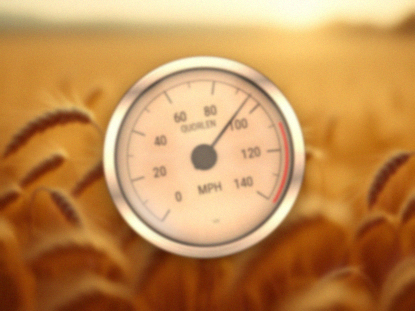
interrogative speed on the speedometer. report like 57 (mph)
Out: 95 (mph)
